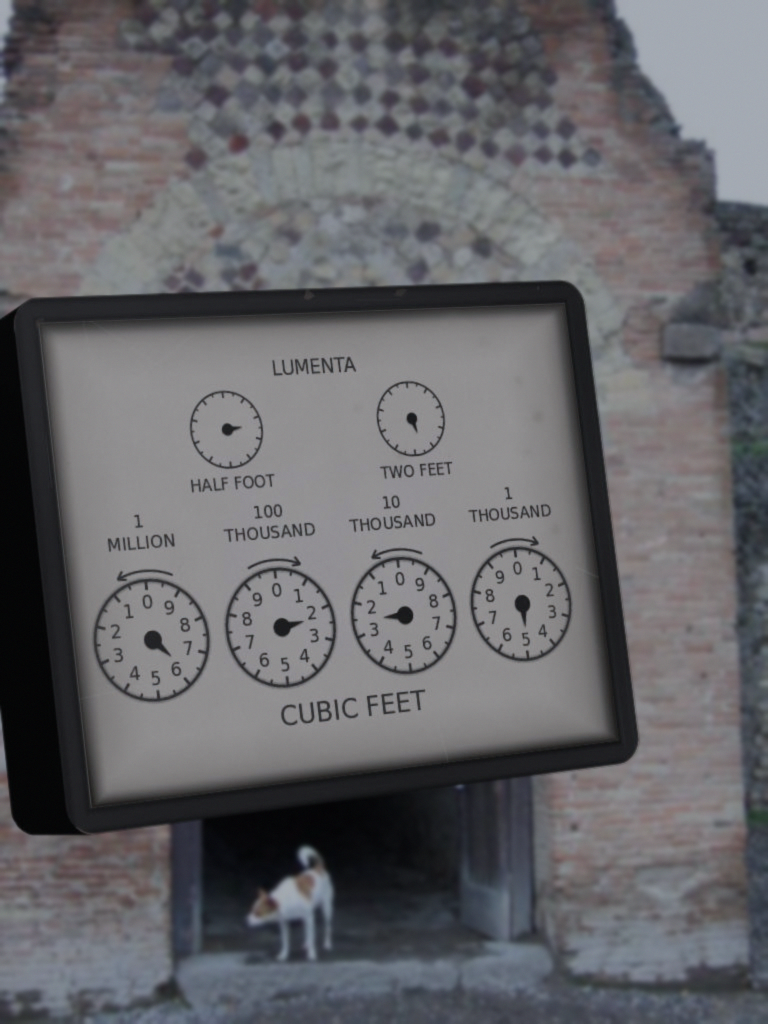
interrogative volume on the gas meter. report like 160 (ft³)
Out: 622500 (ft³)
